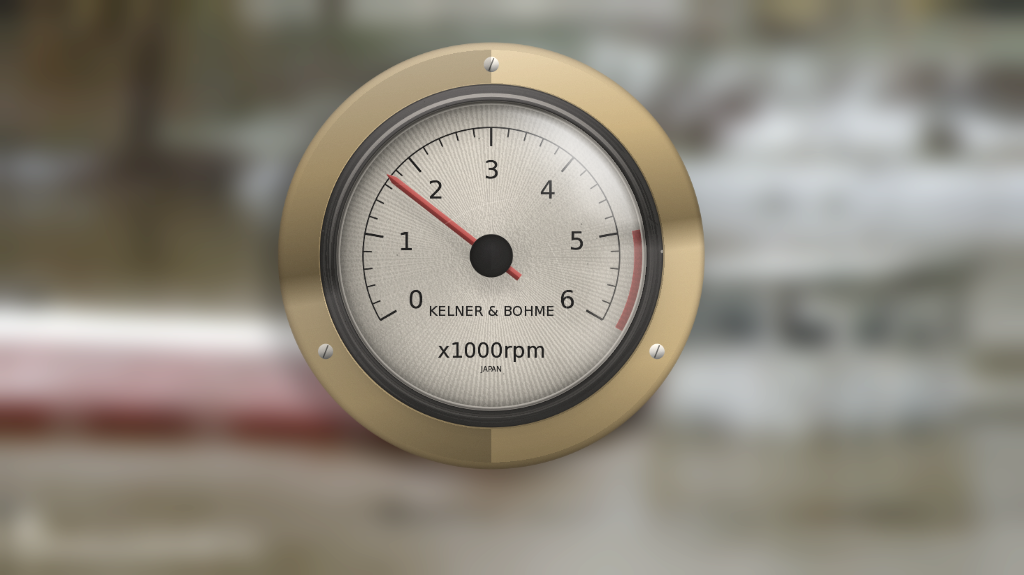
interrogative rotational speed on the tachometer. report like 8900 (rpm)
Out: 1700 (rpm)
